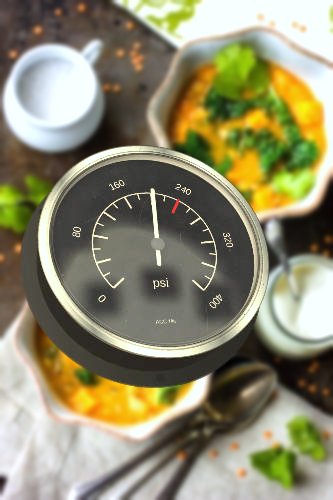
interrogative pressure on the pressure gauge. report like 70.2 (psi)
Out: 200 (psi)
